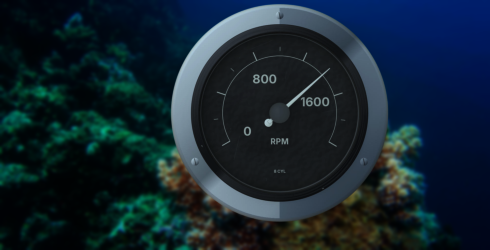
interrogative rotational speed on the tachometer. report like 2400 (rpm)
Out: 1400 (rpm)
